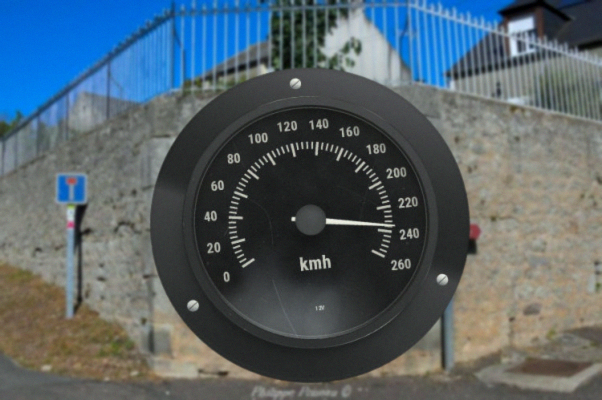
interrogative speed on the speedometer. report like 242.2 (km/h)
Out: 236 (km/h)
